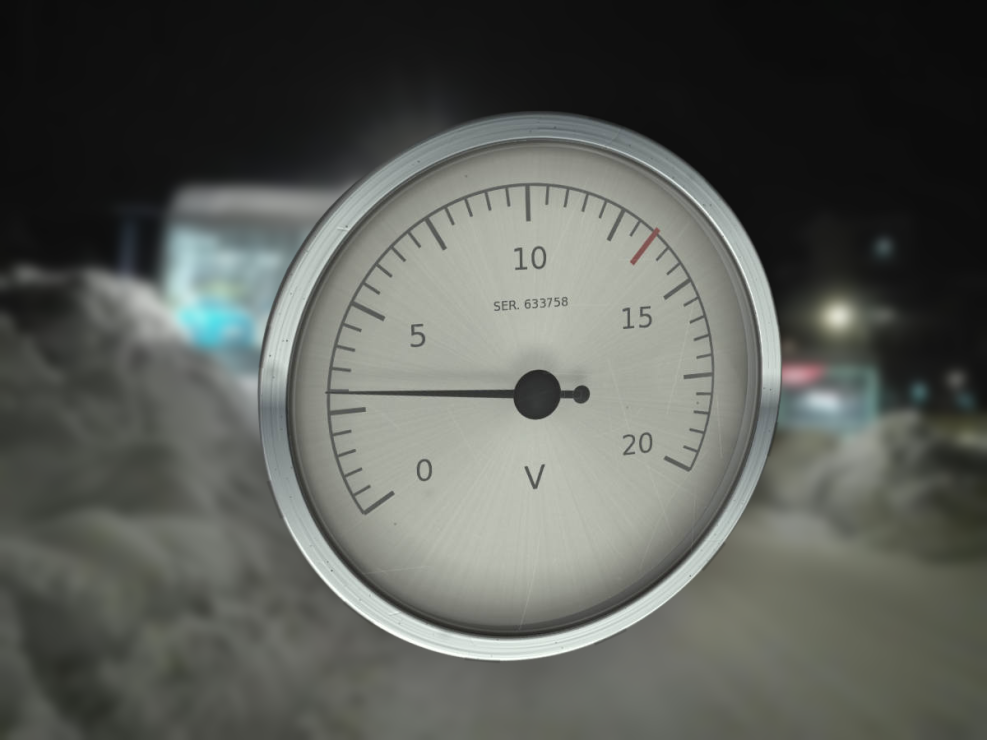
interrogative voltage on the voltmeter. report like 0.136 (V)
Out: 3 (V)
